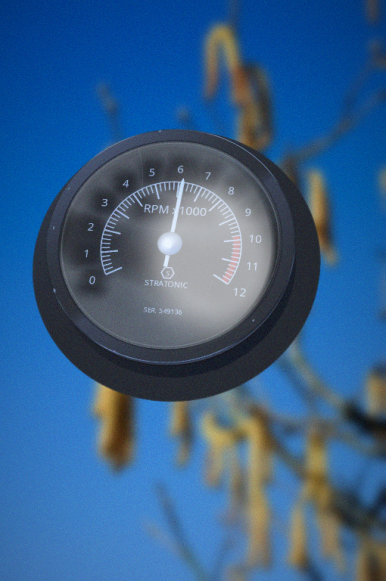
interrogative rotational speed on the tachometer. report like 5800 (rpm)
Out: 6200 (rpm)
